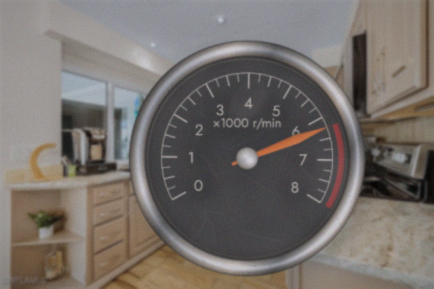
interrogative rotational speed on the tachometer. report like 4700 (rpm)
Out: 6250 (rpm)
